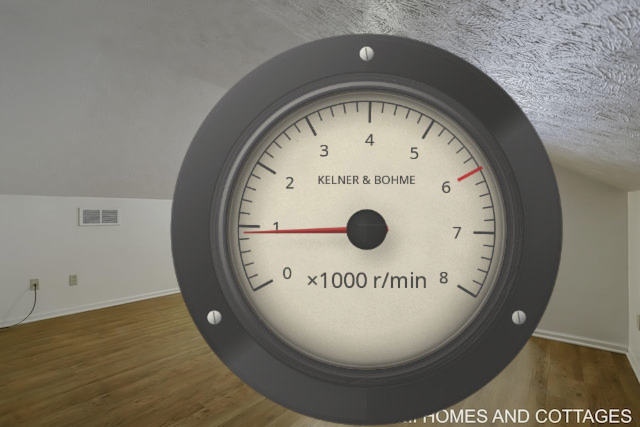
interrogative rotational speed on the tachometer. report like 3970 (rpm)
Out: 900 (rpm)
